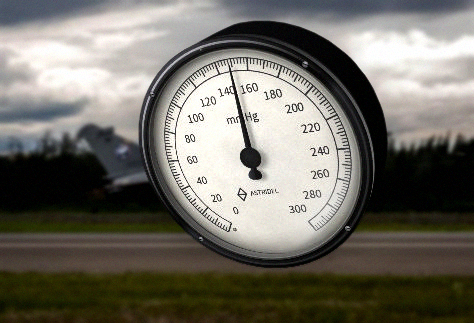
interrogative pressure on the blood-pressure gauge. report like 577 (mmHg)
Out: 150 (mmHg)
